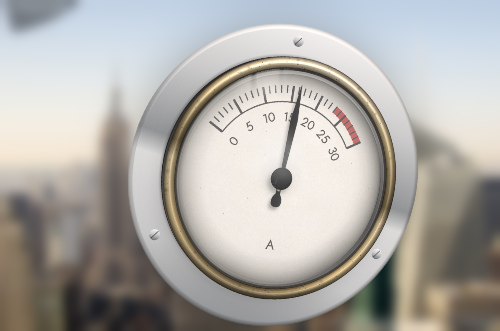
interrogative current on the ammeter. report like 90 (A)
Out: 16 (A)
